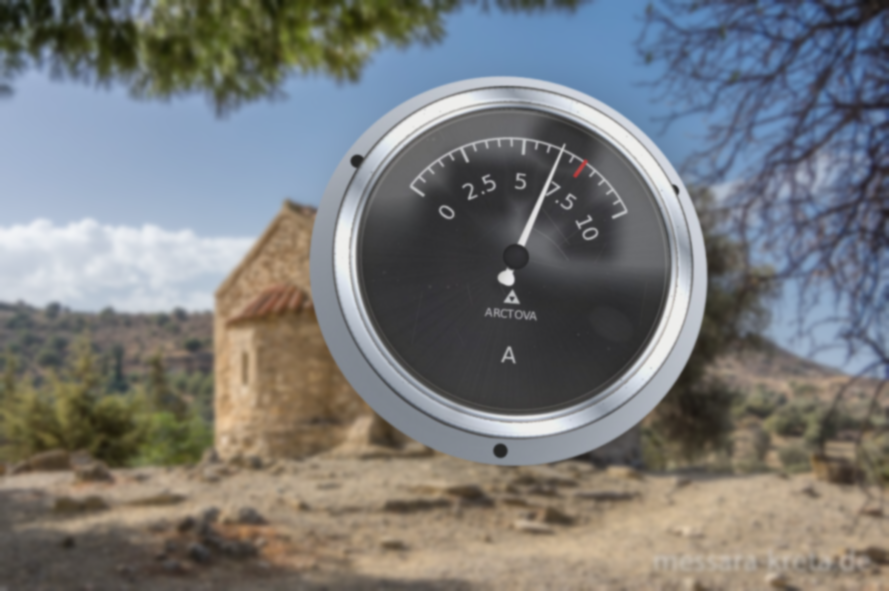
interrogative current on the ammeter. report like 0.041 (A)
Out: 6.5 (A)
